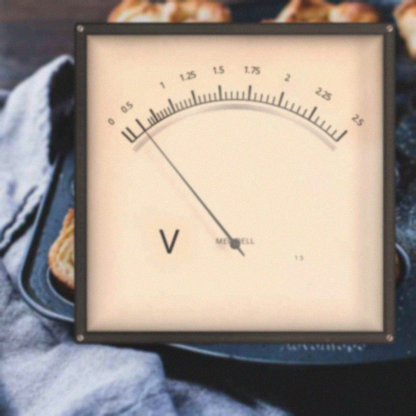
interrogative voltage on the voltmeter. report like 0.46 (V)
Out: 0.5 (V)
